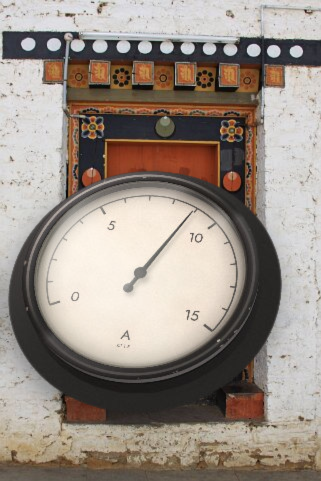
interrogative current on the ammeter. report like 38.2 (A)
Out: 9 (A)
